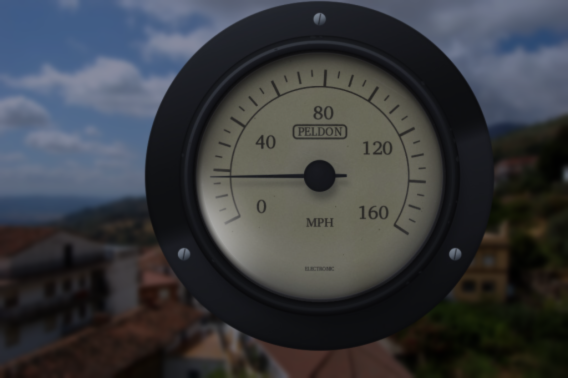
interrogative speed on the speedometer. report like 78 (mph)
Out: 17.5 (mph)
